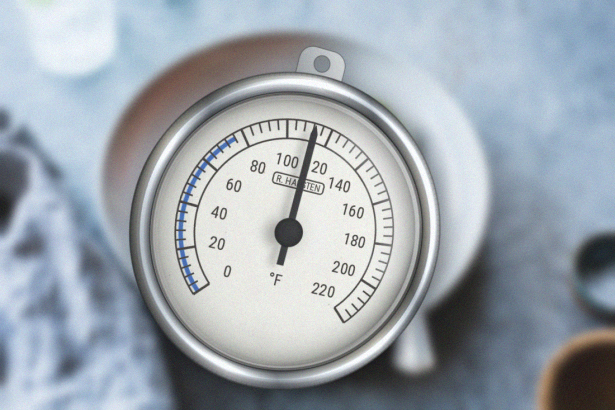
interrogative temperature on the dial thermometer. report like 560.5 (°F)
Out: 112 (°F)
